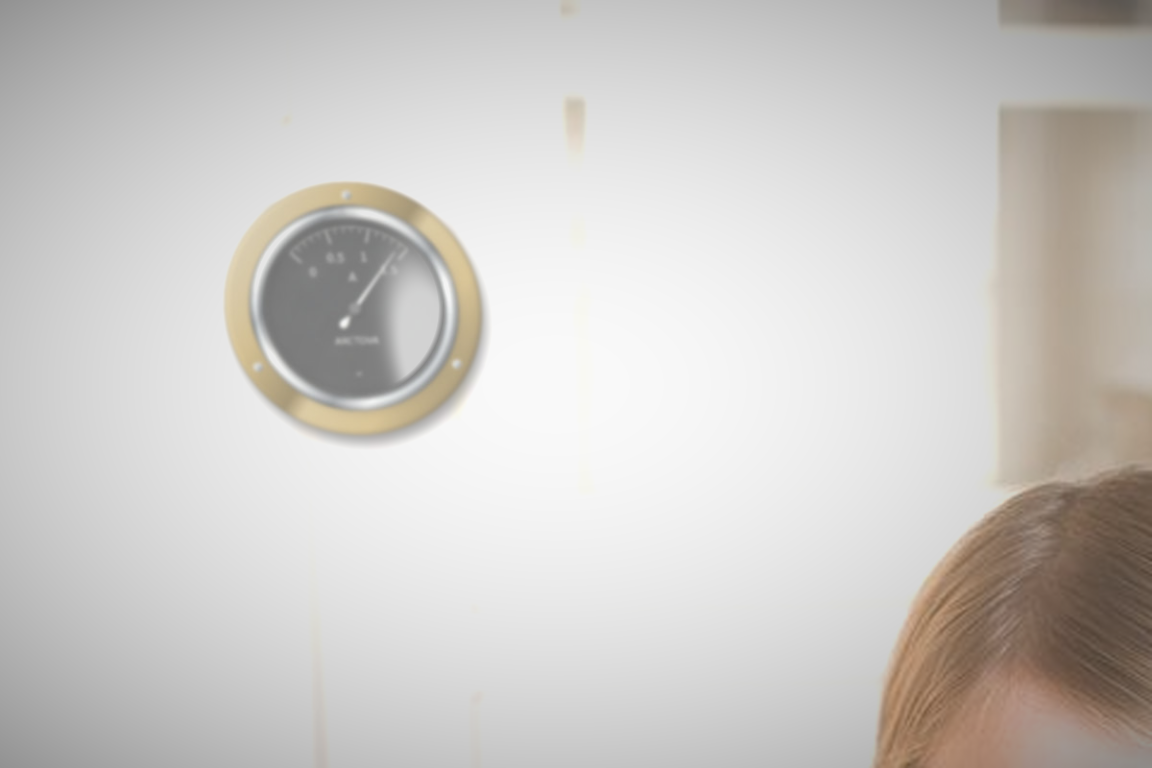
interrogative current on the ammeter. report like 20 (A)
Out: 1.4 (A)
